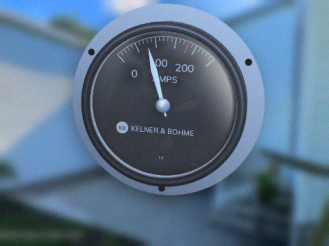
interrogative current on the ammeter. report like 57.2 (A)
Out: 80 (A)
